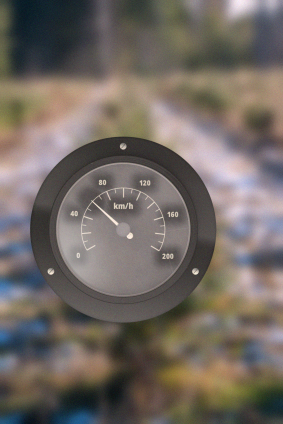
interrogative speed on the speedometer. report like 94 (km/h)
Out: 60 (km/h)
